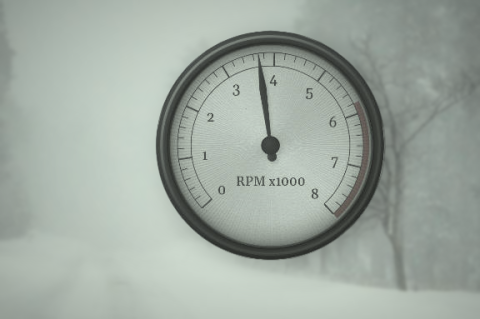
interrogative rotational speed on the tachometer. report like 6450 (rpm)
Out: 3700 (rpm)
